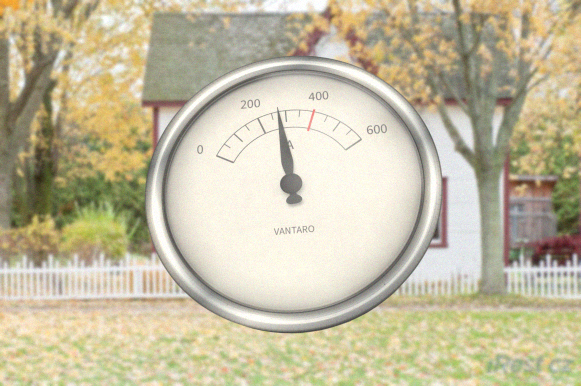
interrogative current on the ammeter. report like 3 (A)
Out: 275 (A)
